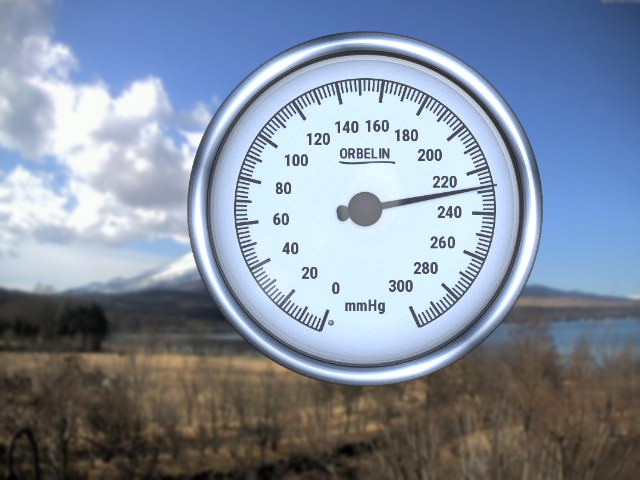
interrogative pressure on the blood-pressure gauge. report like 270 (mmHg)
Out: 228 (mmHg)
